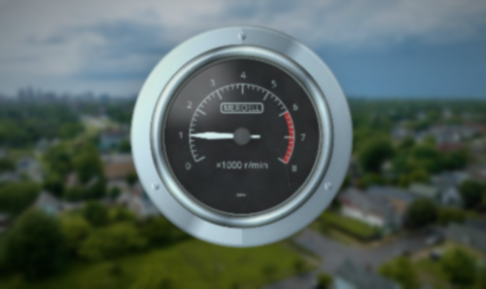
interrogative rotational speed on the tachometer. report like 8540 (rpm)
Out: 1000 (rpm)
